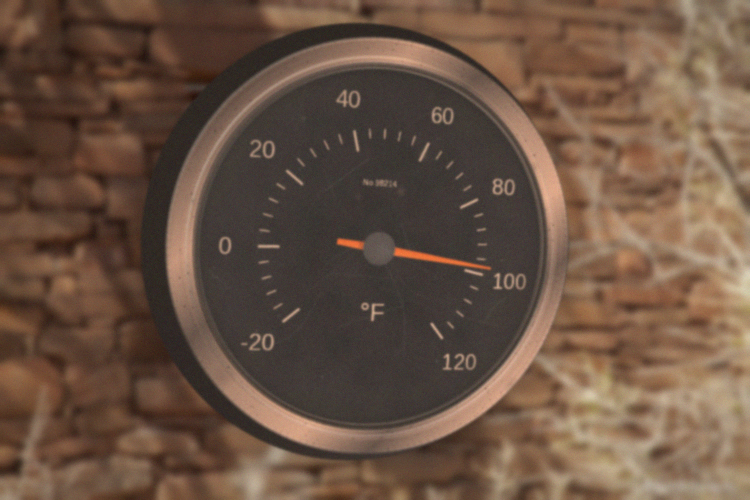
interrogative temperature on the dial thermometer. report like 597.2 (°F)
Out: 98 (°F)
